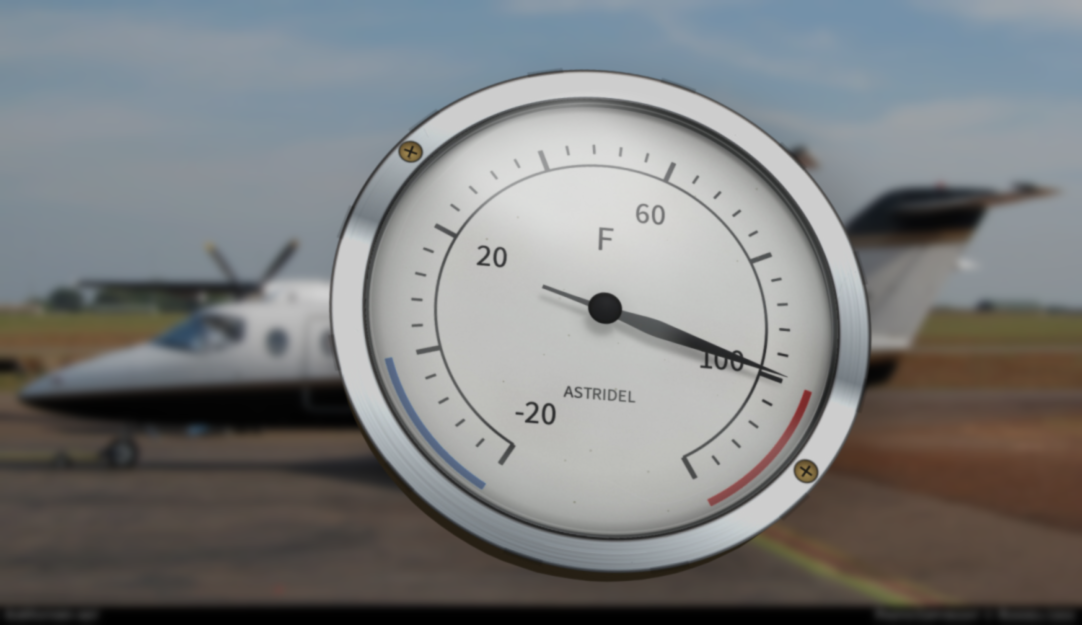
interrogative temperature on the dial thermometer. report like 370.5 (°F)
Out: 100 (°F)
